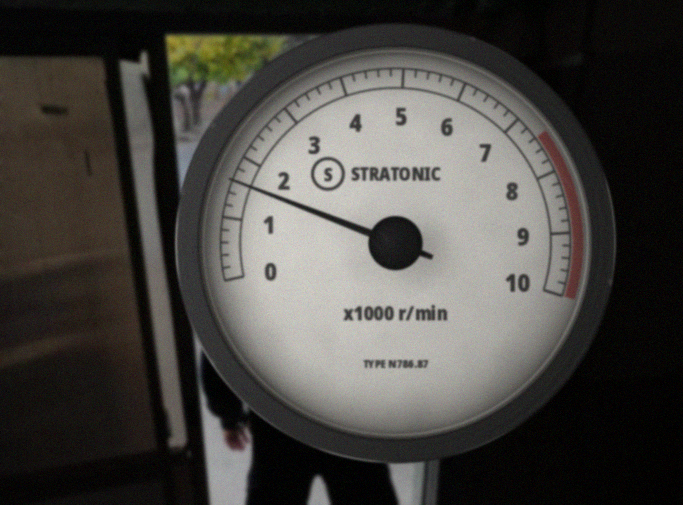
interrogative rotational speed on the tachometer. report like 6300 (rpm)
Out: 1600 (rpm)
